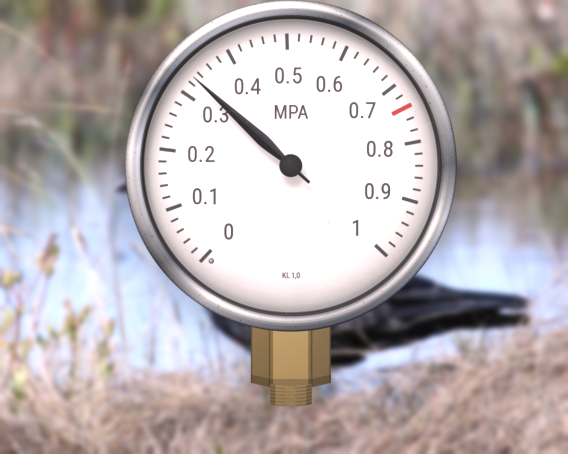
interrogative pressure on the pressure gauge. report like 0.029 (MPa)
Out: 0.33 (MPa)
